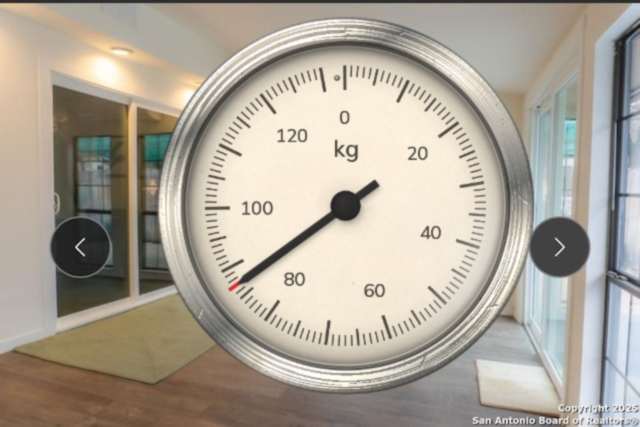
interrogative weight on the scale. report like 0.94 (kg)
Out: 87 (kg)
